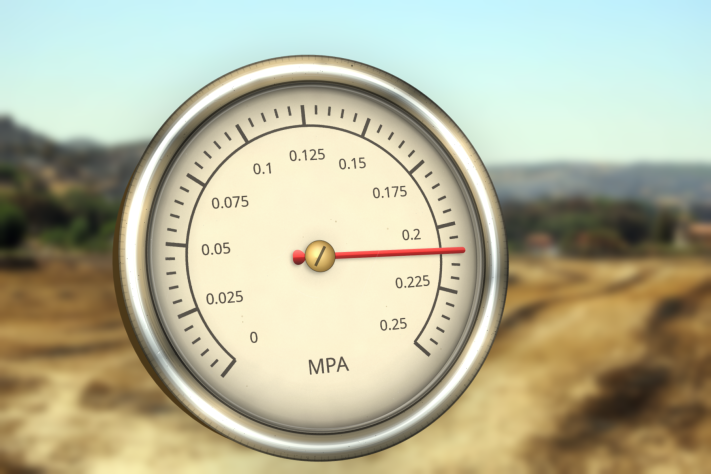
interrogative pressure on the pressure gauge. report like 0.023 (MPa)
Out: 0.21 (MPa)
